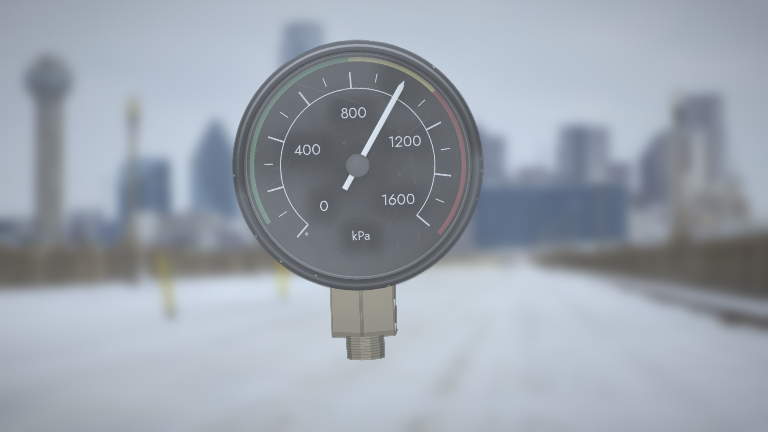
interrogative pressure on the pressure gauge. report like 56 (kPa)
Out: 1000 (kPa)
